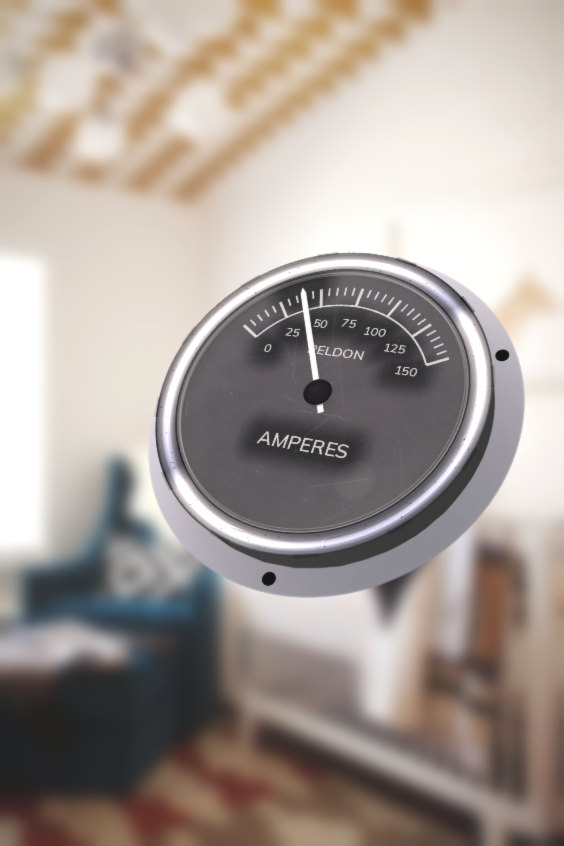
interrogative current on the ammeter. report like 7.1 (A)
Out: 40 (A)
